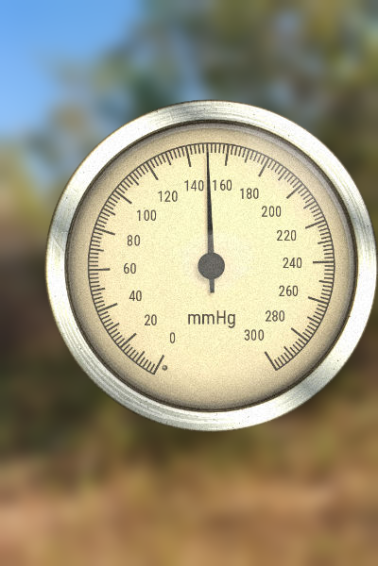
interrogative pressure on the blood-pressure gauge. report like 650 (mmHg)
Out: 150 (mmHg)
